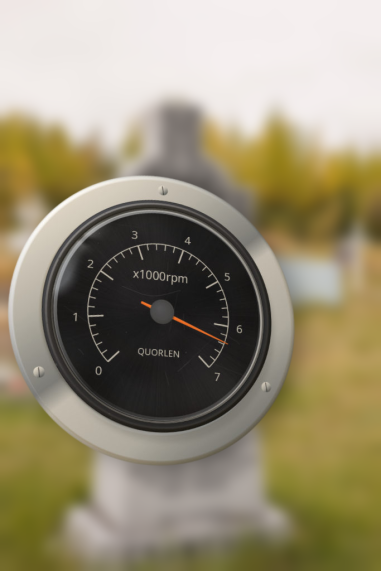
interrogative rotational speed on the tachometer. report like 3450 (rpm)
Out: 6400 (rpm)
